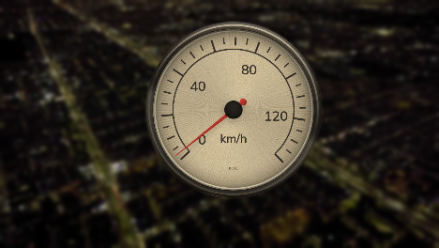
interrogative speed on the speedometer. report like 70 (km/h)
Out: 2.5 (km/h)
